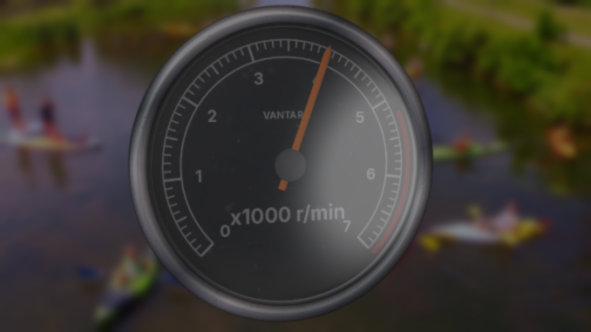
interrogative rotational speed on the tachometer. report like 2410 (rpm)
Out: 4000 (rpm)
